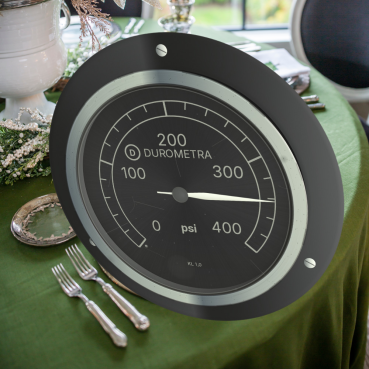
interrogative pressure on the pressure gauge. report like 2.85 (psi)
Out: 340 (psi)
